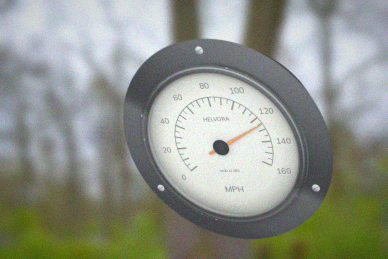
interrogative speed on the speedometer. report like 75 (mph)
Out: 125 (mph)
